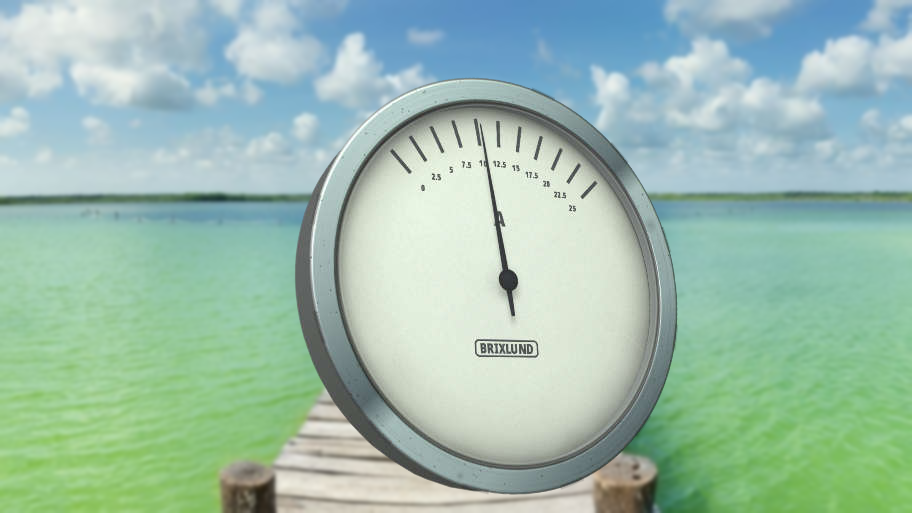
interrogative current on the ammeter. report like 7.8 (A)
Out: 10 (A)
